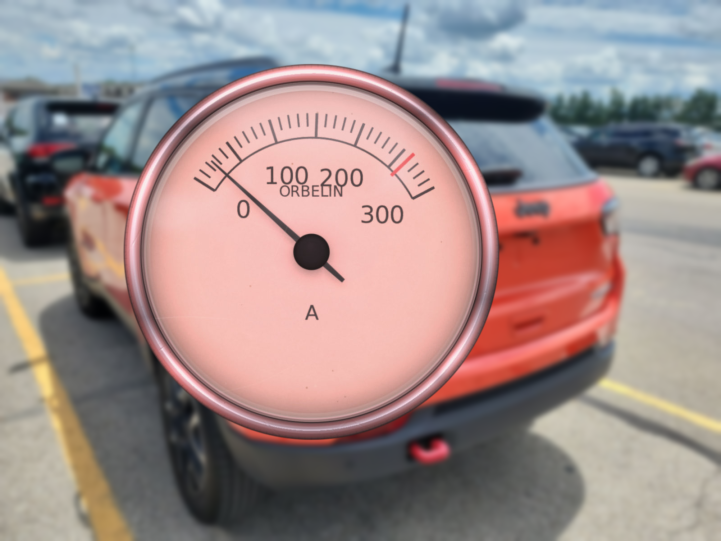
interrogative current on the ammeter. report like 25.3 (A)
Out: 25 (A)
